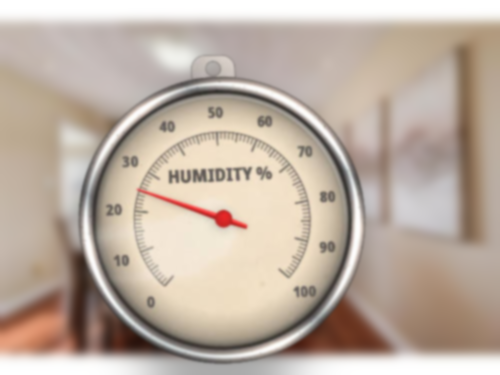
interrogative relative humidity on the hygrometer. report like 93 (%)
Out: 25 (%)
